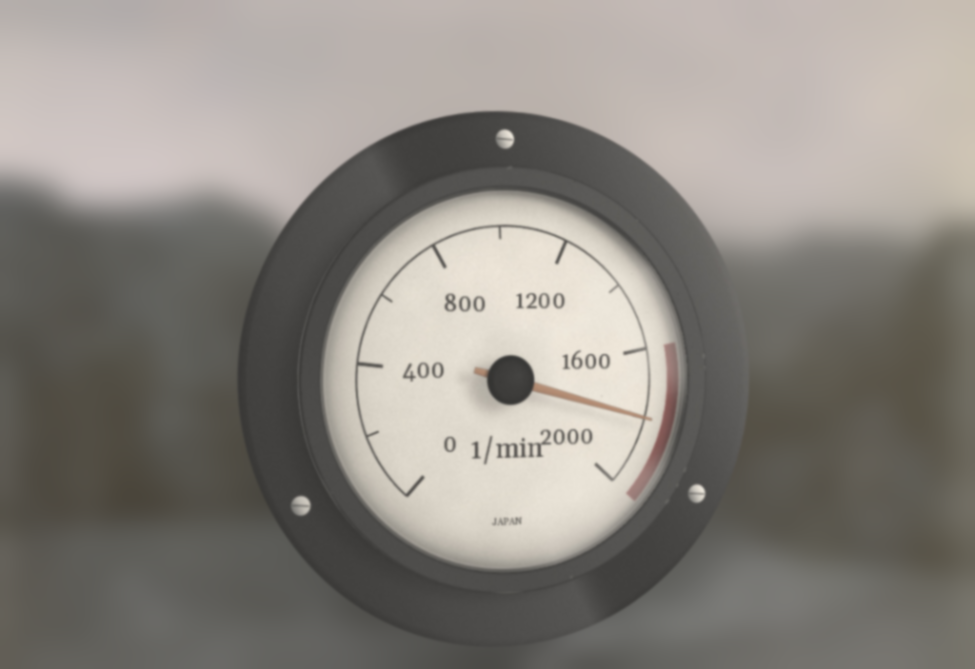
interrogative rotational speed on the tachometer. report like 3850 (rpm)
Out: 1800 (rpm)
